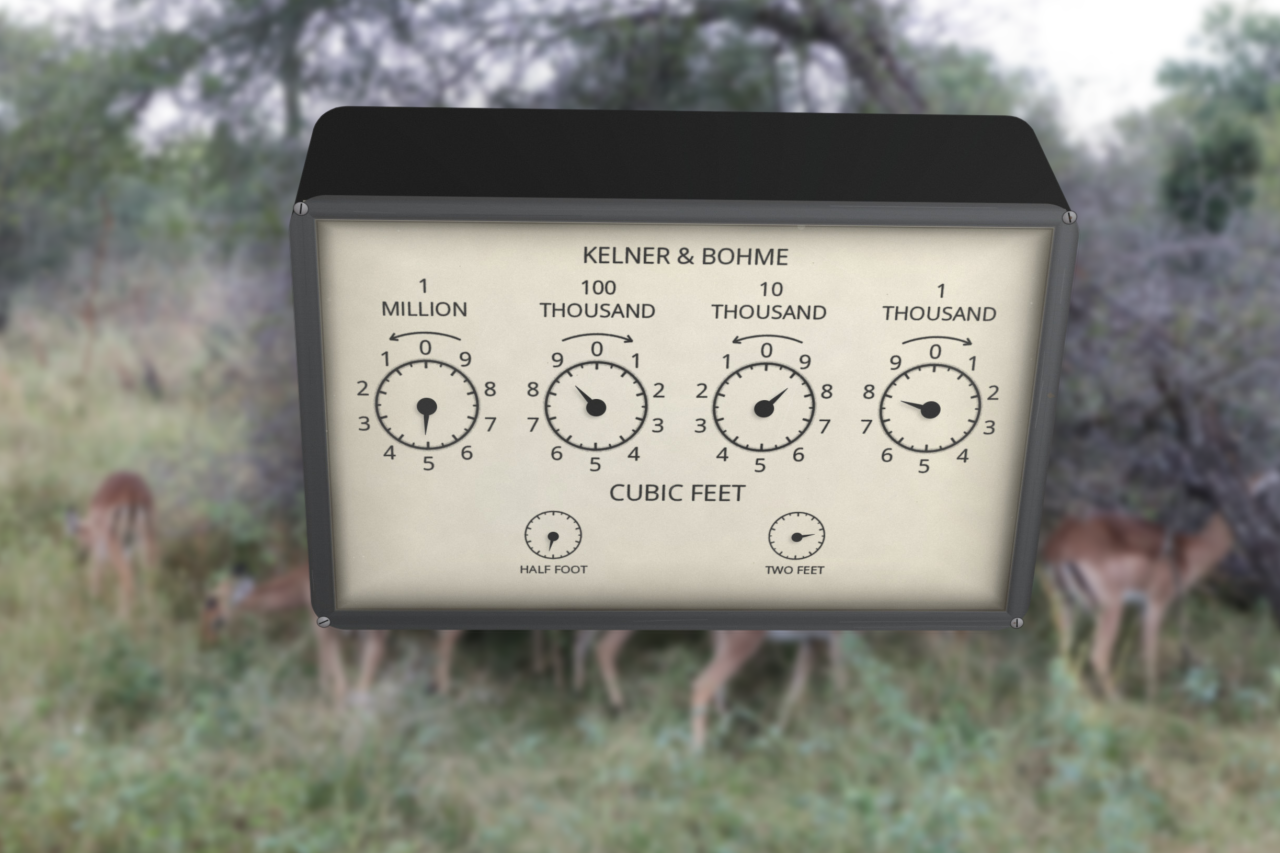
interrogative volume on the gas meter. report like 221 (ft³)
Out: 488800 (ft³)
